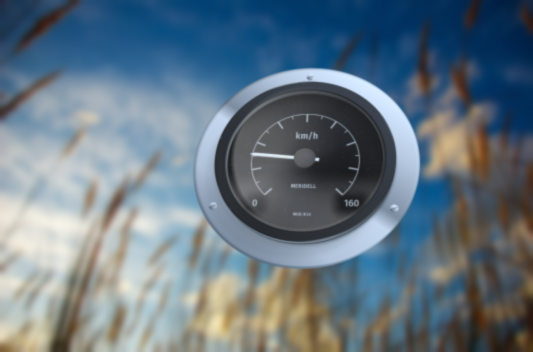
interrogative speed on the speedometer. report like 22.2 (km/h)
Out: 30 (km/h)
